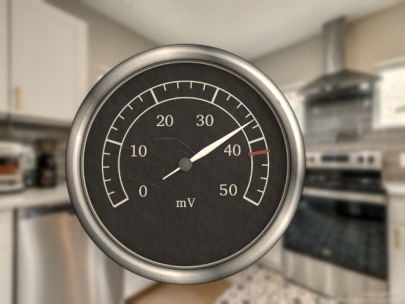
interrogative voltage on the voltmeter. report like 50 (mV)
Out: 37 (mV)
